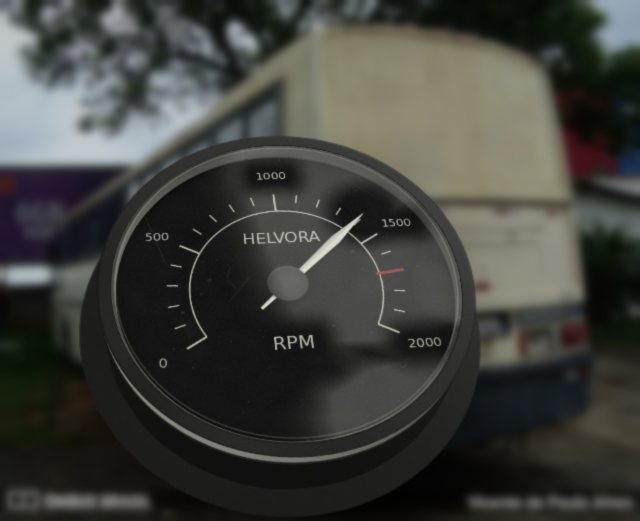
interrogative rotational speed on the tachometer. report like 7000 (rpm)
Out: 1400 (rpm)
